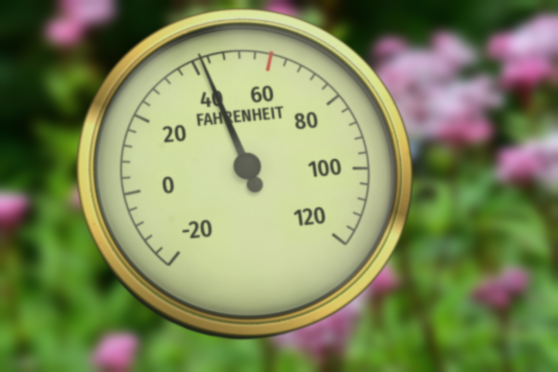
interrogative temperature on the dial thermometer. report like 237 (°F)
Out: 42 (°F)
